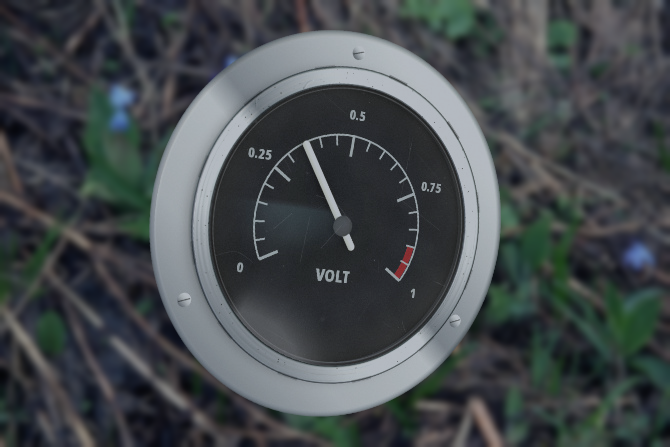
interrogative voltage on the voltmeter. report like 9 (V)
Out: 0.35 (V)
